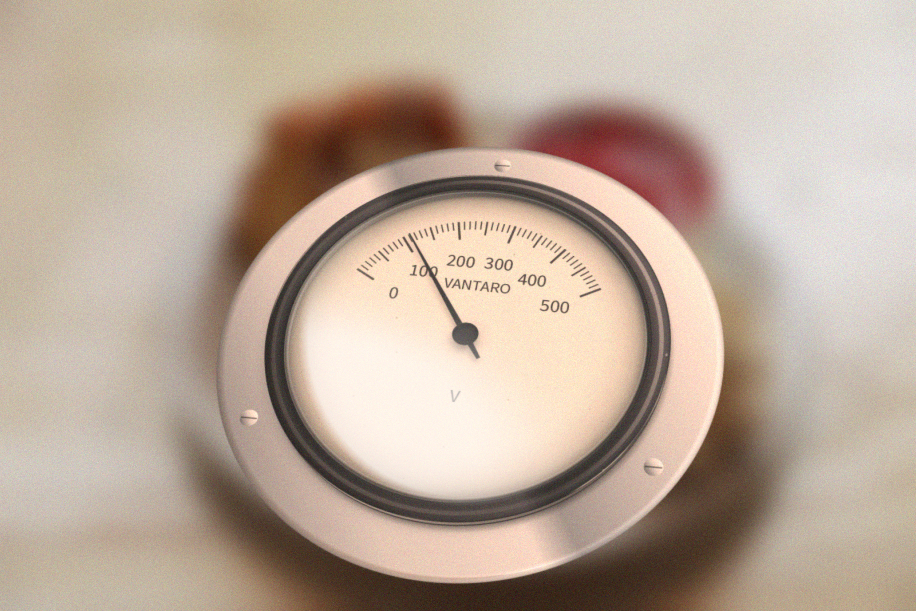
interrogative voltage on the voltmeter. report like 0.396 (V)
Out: 110 (V)
